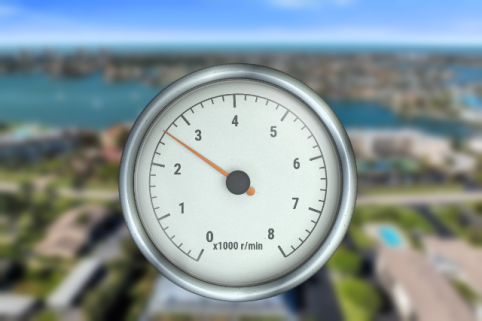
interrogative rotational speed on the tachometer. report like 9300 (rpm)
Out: 2600 (rpm)
